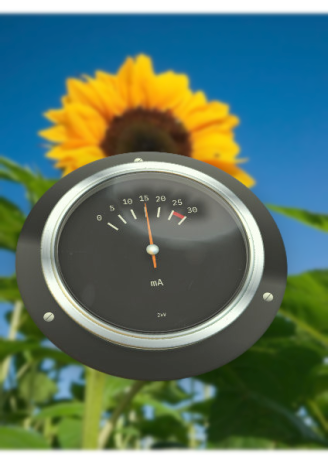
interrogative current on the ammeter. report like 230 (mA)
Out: 15 (mA)
